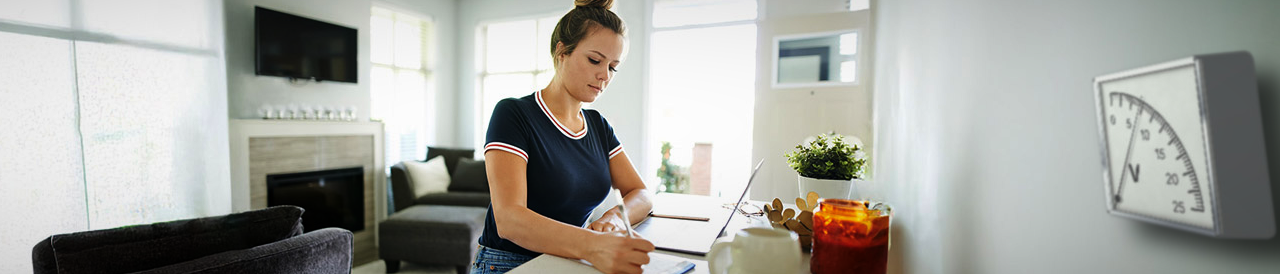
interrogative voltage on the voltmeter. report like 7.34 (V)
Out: 7.5 (V)
